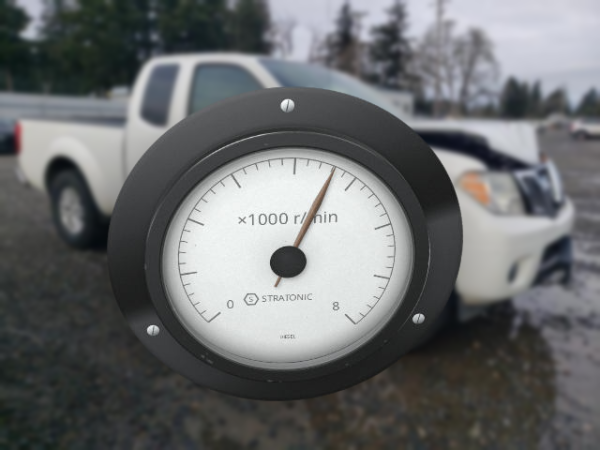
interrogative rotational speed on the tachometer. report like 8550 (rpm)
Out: 4600 (rpm)
